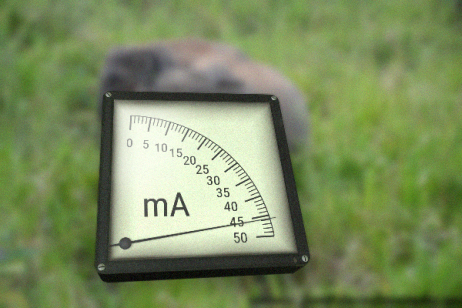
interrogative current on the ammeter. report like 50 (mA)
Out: 46 (mA)
